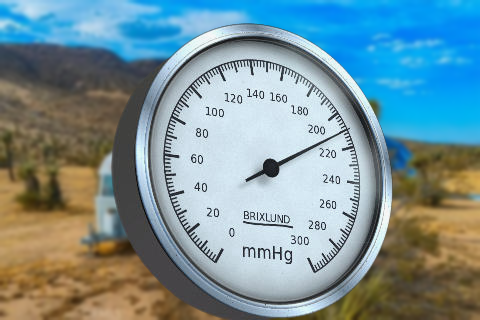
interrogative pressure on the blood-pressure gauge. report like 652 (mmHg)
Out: 210 (mmHg)
